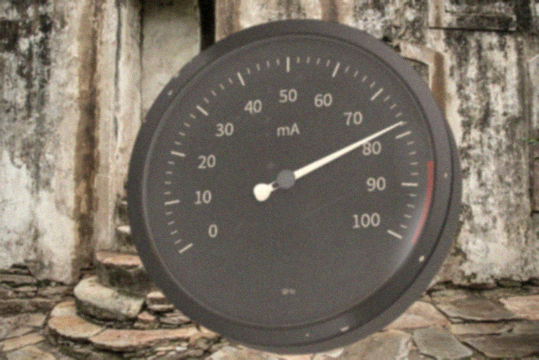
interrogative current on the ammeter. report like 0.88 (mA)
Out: 78 (mA)
